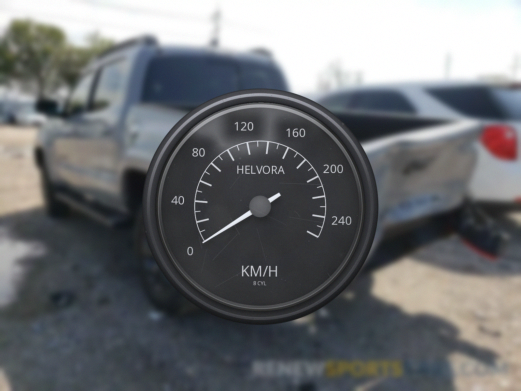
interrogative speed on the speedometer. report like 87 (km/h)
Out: 0 (km/h)
